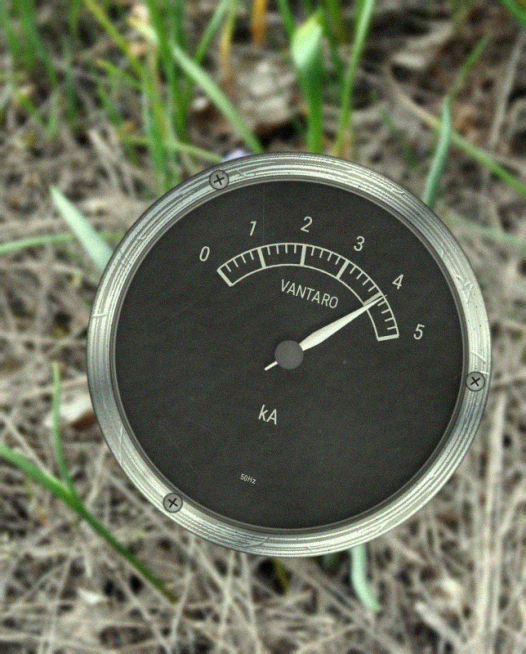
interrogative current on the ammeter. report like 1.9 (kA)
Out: 4.1 (kA)
